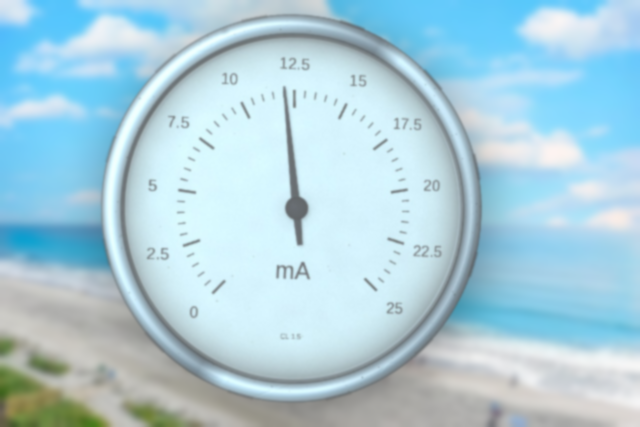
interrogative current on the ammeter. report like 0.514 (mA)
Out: 12 (mA)
